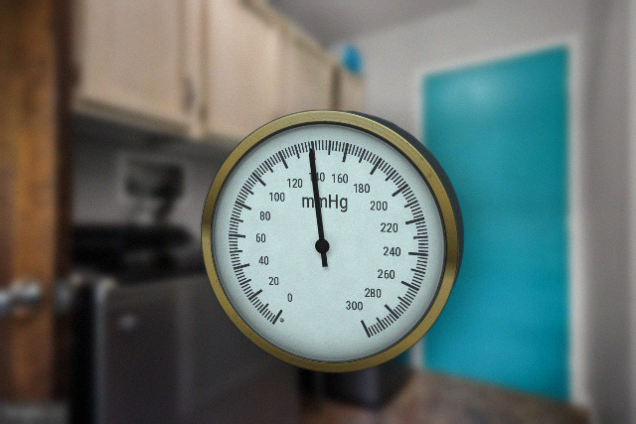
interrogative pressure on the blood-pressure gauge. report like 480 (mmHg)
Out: 140 (mmHg)
